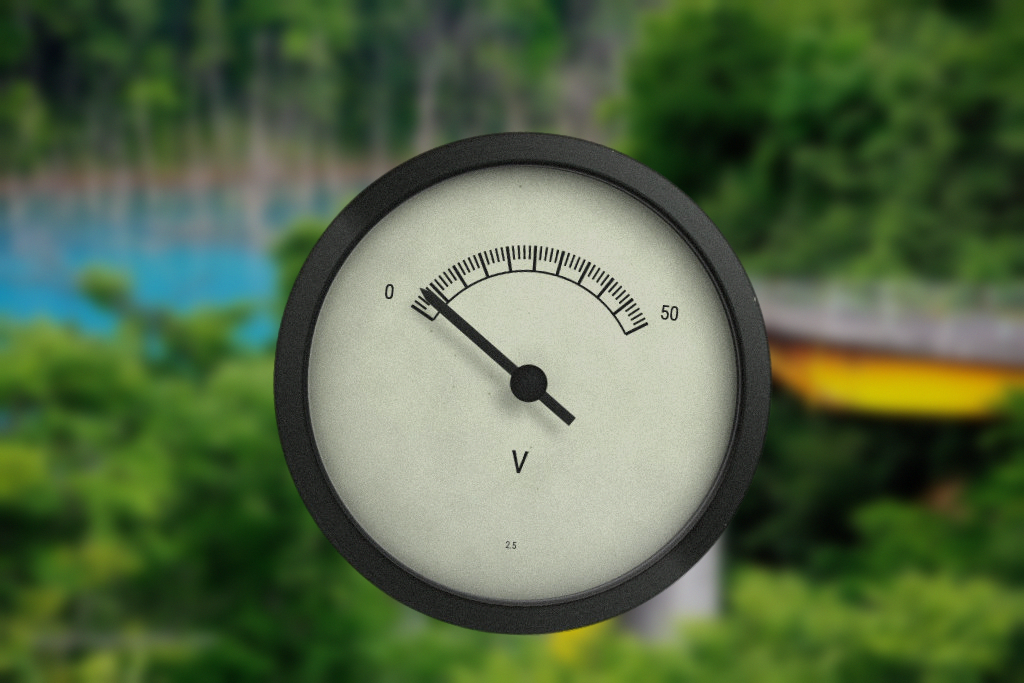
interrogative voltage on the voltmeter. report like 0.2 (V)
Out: 3 (V)
